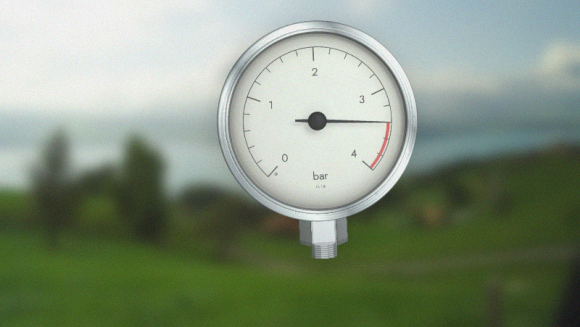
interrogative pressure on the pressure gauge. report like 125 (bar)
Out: 3.4 (bar)
